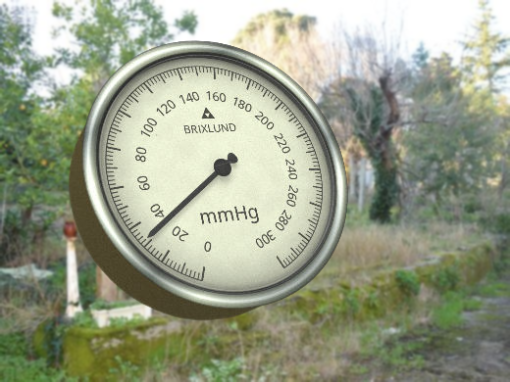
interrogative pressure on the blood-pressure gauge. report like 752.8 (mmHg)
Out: 32 (mmHg)
